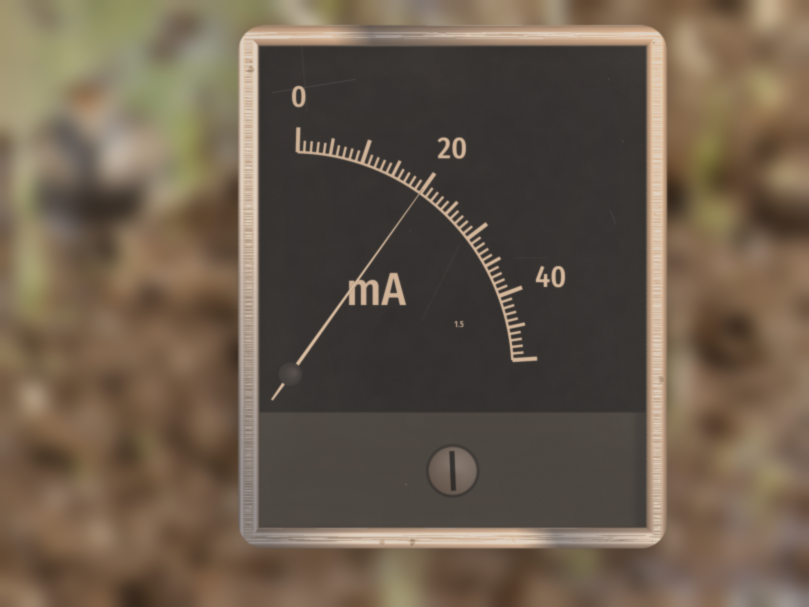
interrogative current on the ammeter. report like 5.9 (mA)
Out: 20 (mA)
